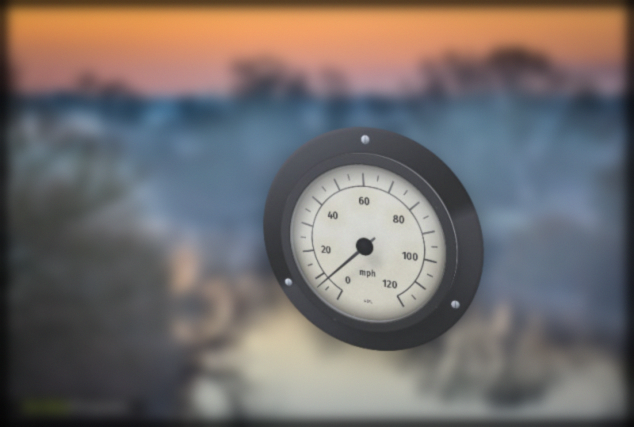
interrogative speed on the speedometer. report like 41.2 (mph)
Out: 7.5 (mph)
